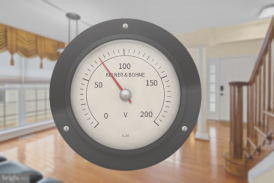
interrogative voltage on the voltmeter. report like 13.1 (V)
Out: 75 (V)
